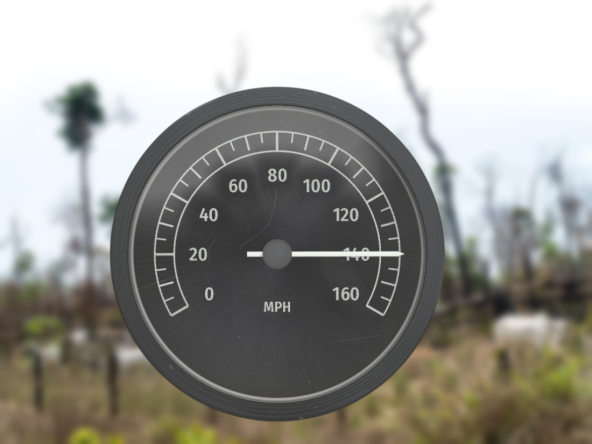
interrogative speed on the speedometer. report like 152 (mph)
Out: 140 (mph)
